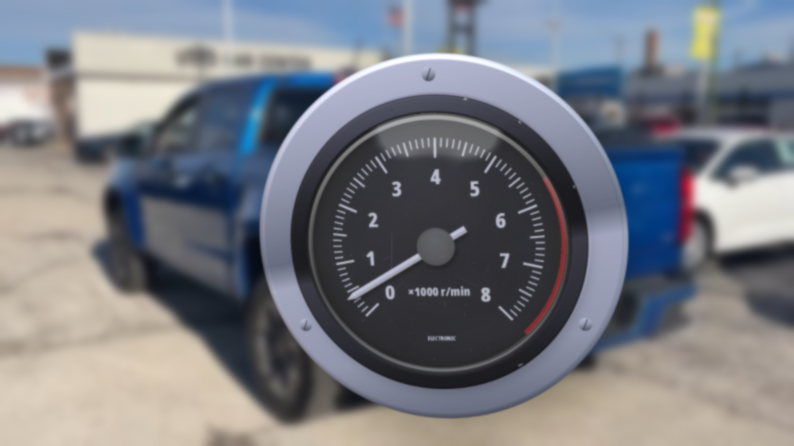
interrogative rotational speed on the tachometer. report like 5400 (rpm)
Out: 400 (rpm)
